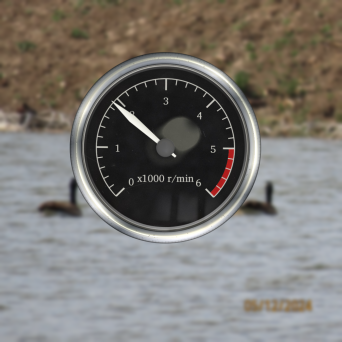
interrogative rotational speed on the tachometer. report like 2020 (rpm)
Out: 1900 (rpm)
